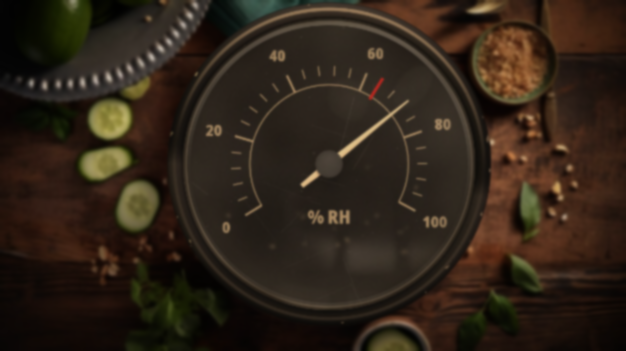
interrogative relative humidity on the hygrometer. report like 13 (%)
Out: 72 (%)
